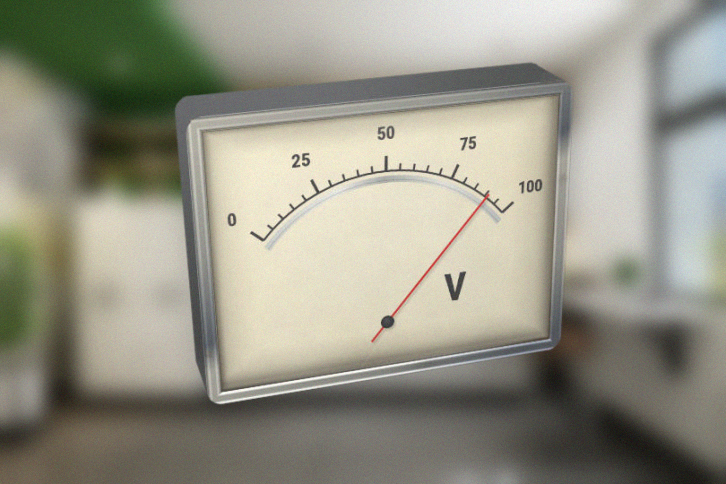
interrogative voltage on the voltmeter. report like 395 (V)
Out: 90 (V)
